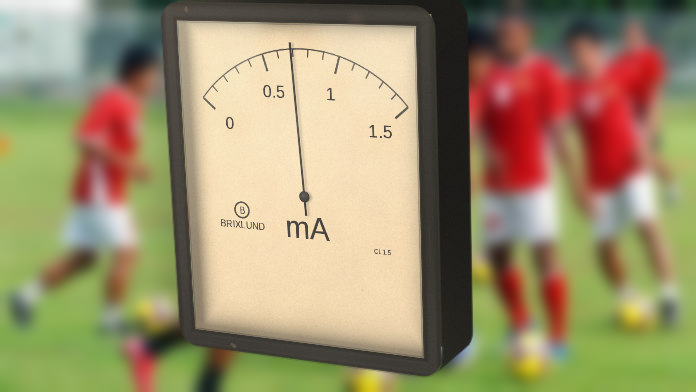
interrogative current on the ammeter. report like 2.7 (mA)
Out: 0.7 (mA)
